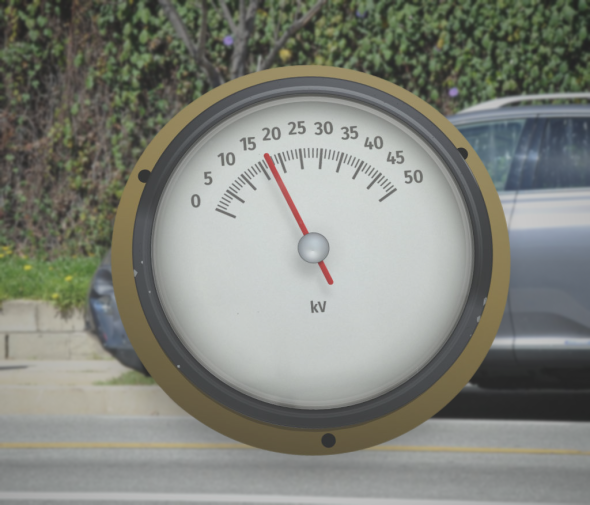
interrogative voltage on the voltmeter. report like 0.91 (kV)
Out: 17 (kV)
